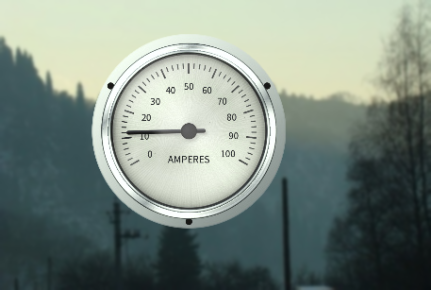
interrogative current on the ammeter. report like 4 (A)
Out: 12 (A)
